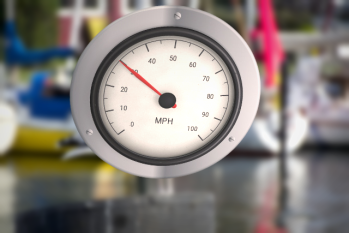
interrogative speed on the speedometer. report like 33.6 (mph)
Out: 30 (mph)
